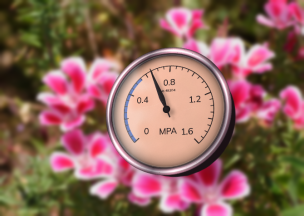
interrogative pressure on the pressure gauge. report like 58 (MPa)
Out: 0.65 (MPa)
